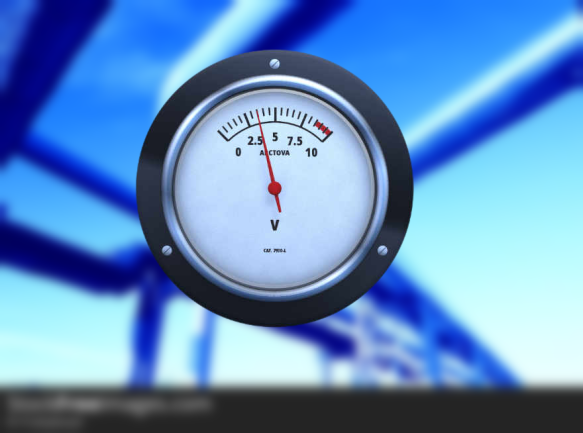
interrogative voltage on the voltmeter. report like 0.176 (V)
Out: 3.5 (V)
